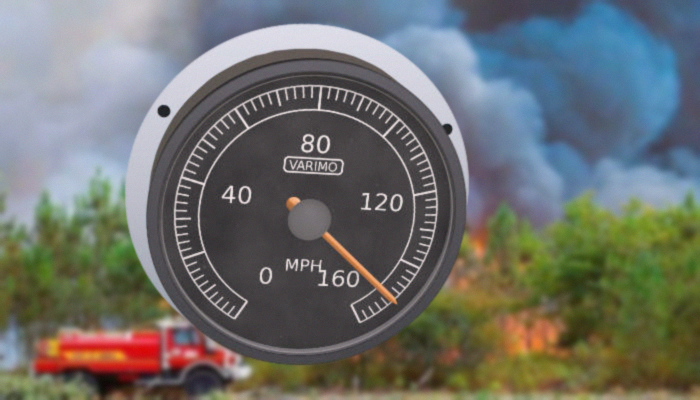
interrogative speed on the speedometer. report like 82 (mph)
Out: 150 (mph)
